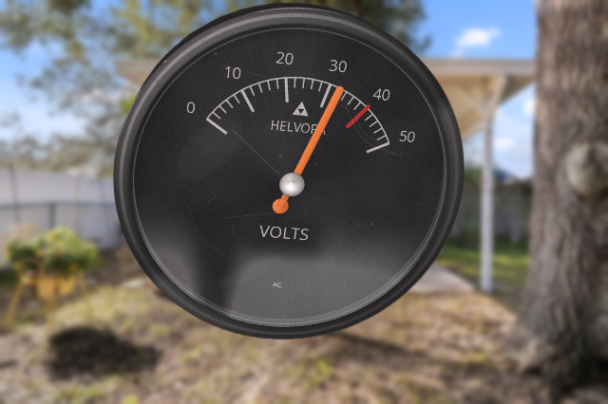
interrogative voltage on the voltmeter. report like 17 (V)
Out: 32 (V)
